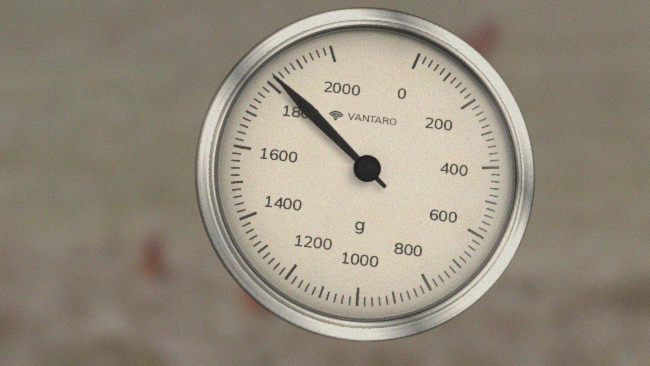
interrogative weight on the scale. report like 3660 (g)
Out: 1820 (g)
